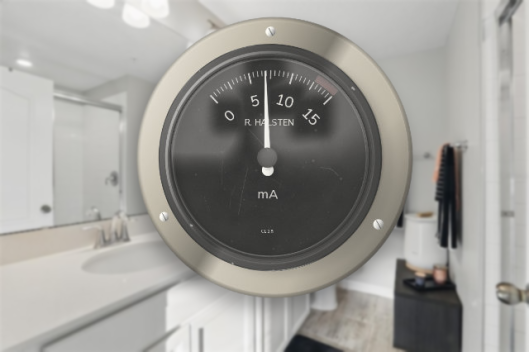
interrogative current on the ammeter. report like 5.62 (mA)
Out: 7 (mA)
